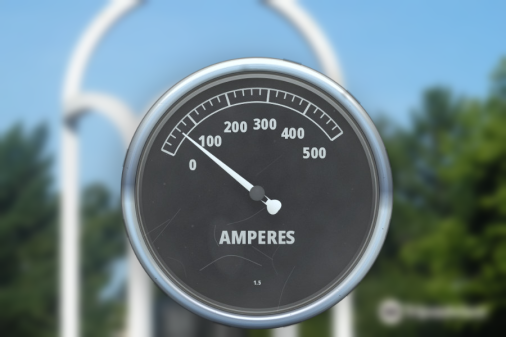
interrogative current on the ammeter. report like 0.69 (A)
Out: 60 (A)
